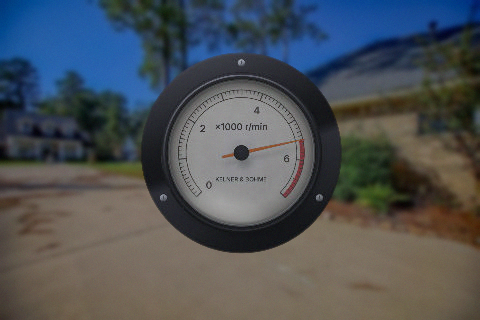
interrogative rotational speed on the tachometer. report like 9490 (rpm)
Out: 5500 (rpm)
